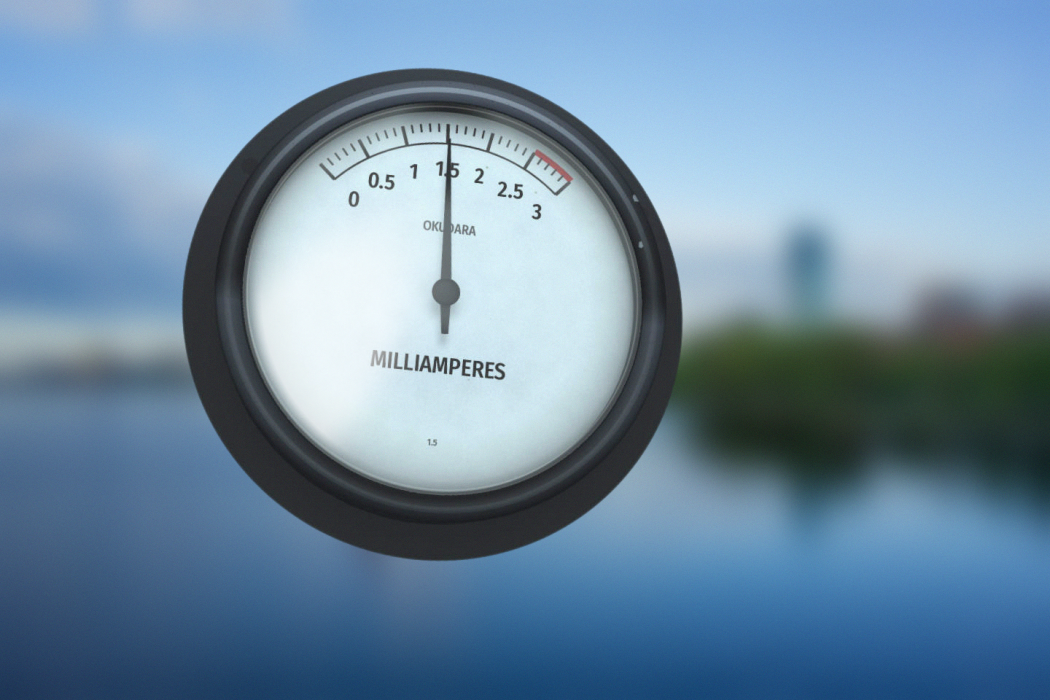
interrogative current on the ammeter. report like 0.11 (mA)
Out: 1.5 (mA)
